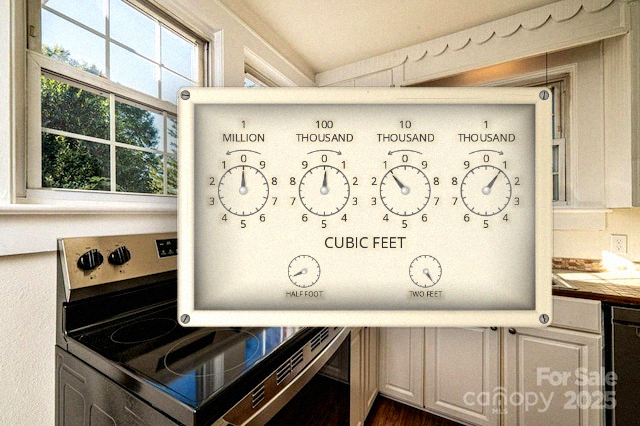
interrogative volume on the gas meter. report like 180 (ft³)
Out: 1100 (ft³)
